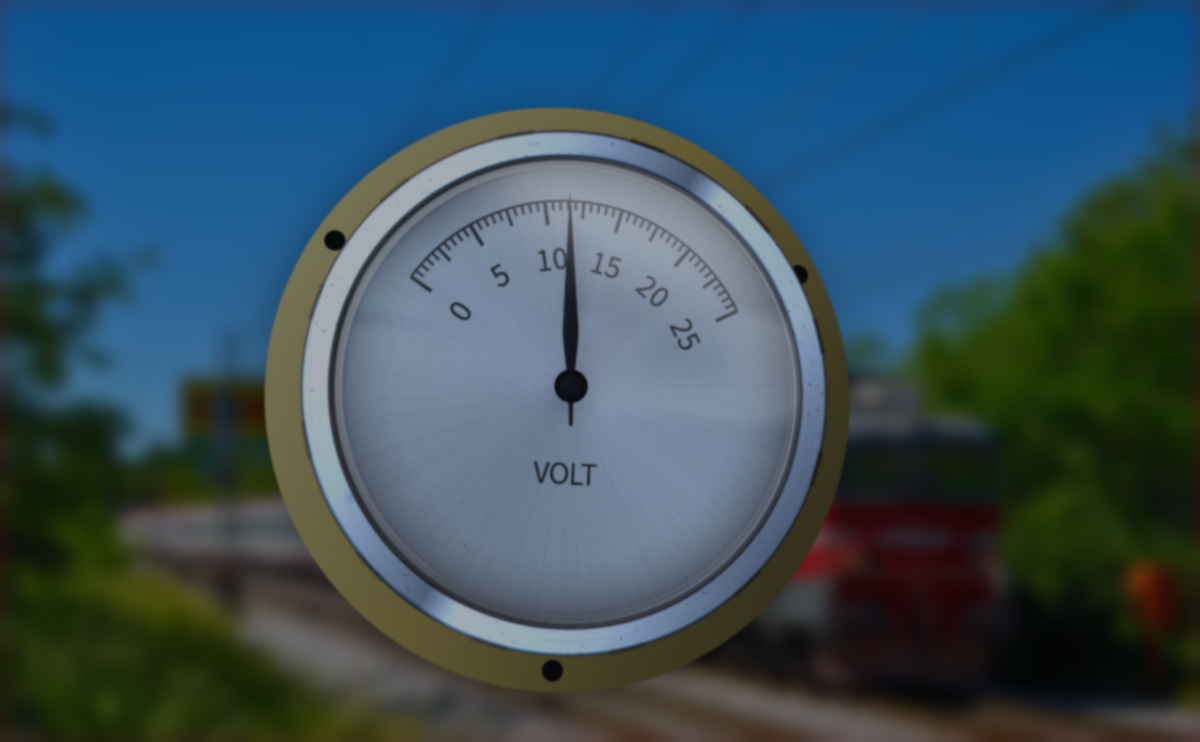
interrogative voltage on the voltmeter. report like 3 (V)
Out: 11.5 (V)
